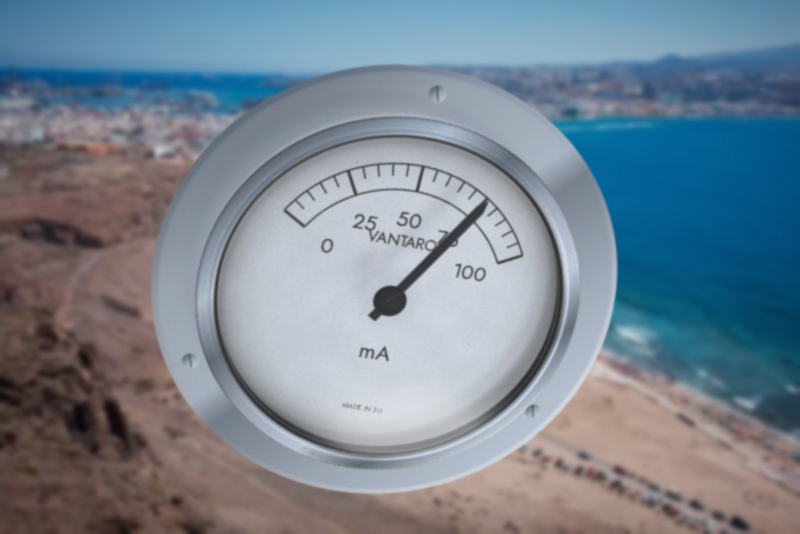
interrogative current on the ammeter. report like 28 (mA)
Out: 75 (mA)
